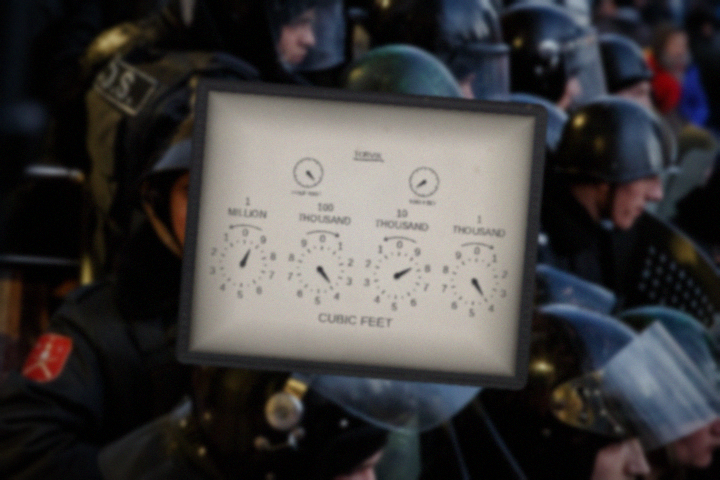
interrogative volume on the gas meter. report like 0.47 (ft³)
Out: 938400 (ft³)
